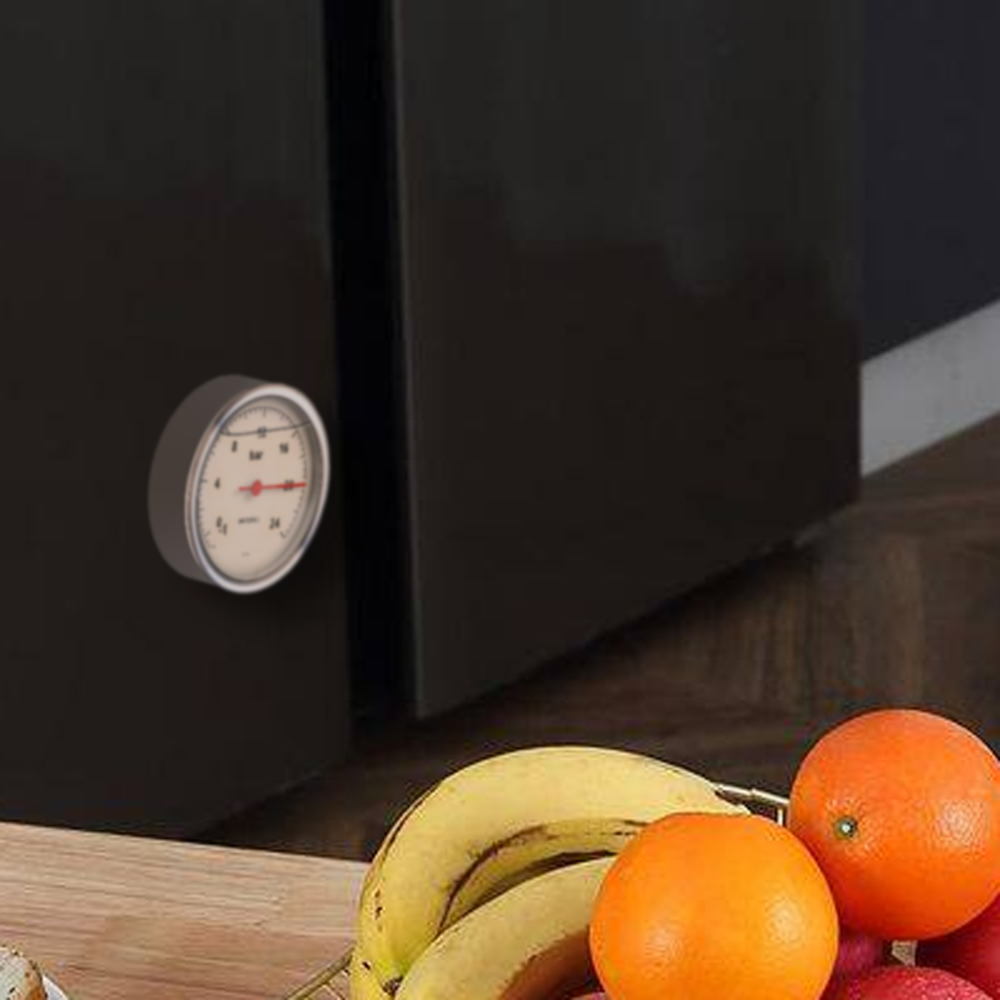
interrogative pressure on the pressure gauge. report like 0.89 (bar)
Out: 20 (bar)
